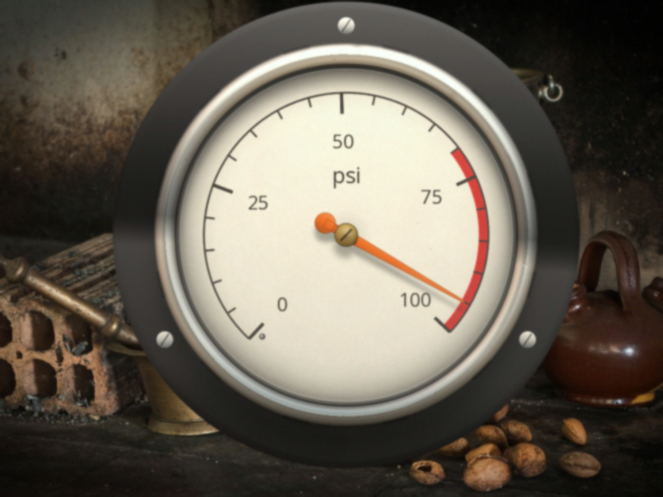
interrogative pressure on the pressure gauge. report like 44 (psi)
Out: 95 (psi)
